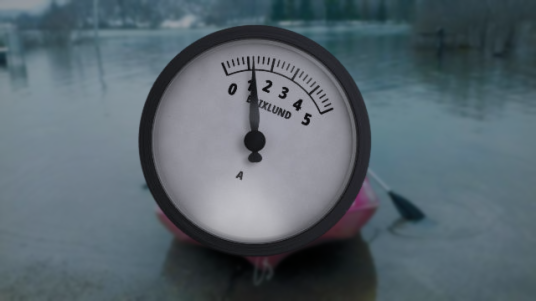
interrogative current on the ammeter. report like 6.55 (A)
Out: 1.2 (A)
